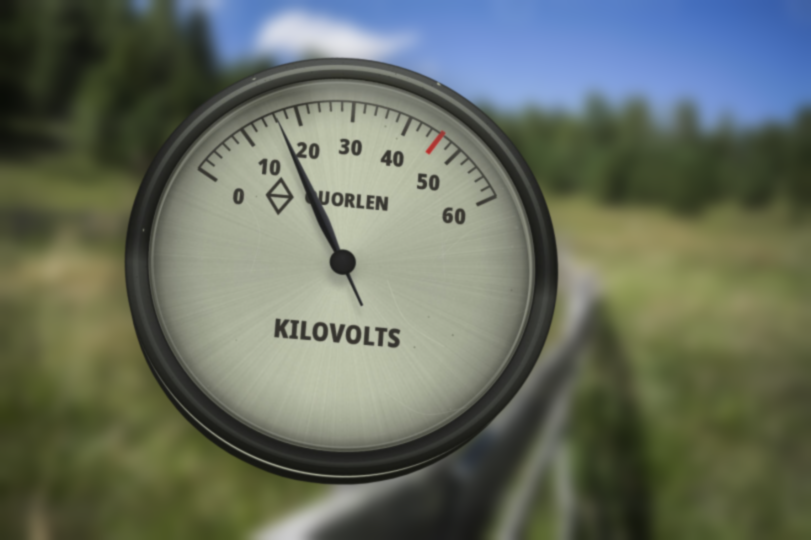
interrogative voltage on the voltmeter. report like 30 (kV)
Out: 16 (kV)
